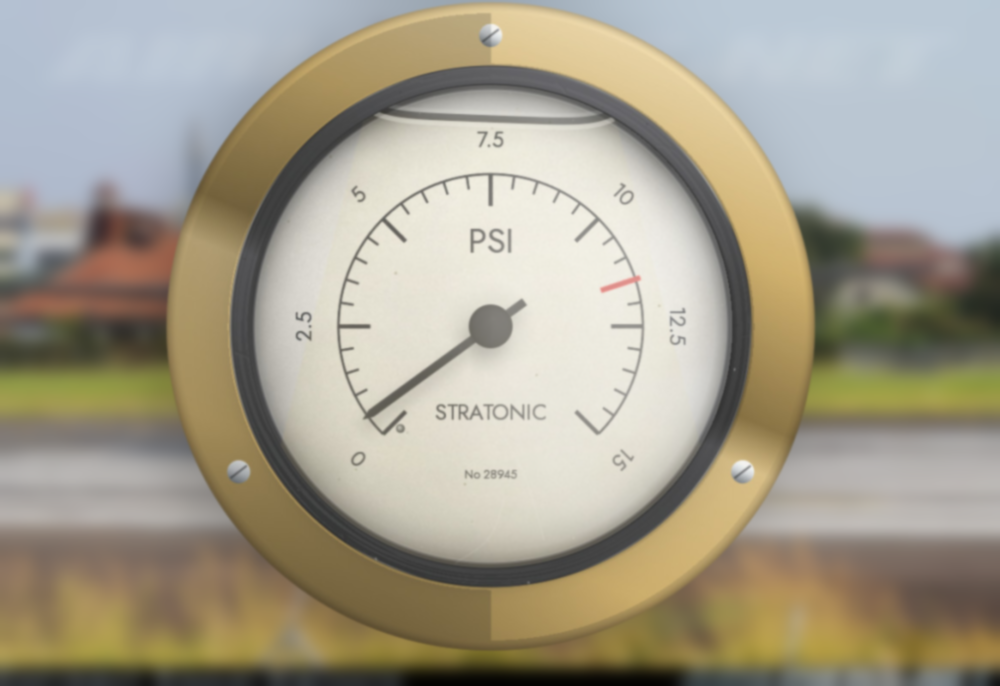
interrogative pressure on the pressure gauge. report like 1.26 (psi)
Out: 0.5 (psi)
